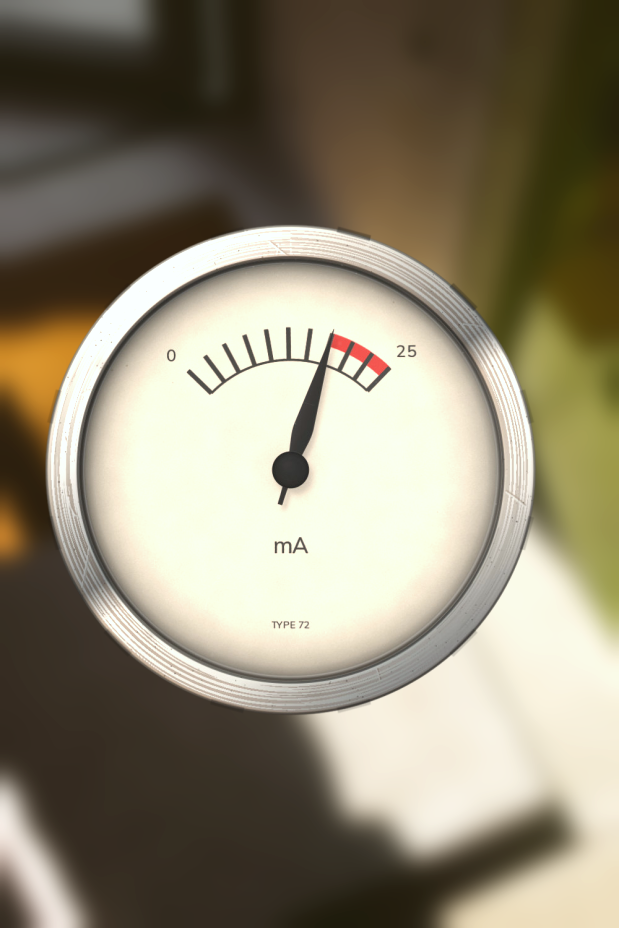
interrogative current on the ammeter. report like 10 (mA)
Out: 17.5 (mA)
